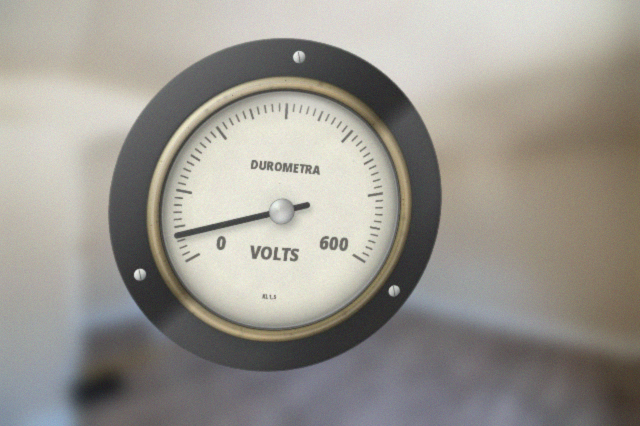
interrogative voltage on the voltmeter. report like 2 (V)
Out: 40 (V)
